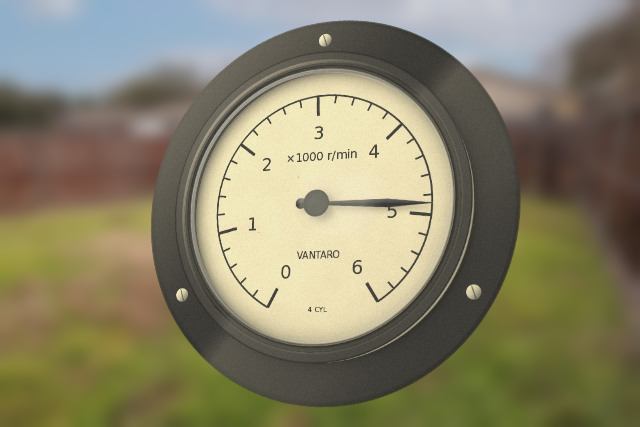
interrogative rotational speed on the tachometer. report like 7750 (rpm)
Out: 4900 (rpm)
